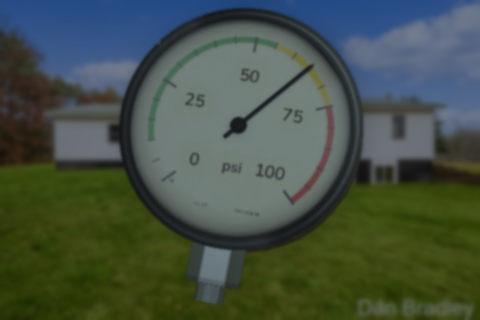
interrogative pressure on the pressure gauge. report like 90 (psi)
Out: 65 (psi)
